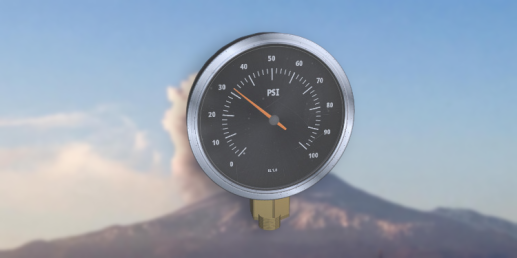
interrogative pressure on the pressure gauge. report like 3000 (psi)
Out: 32 (psi)
